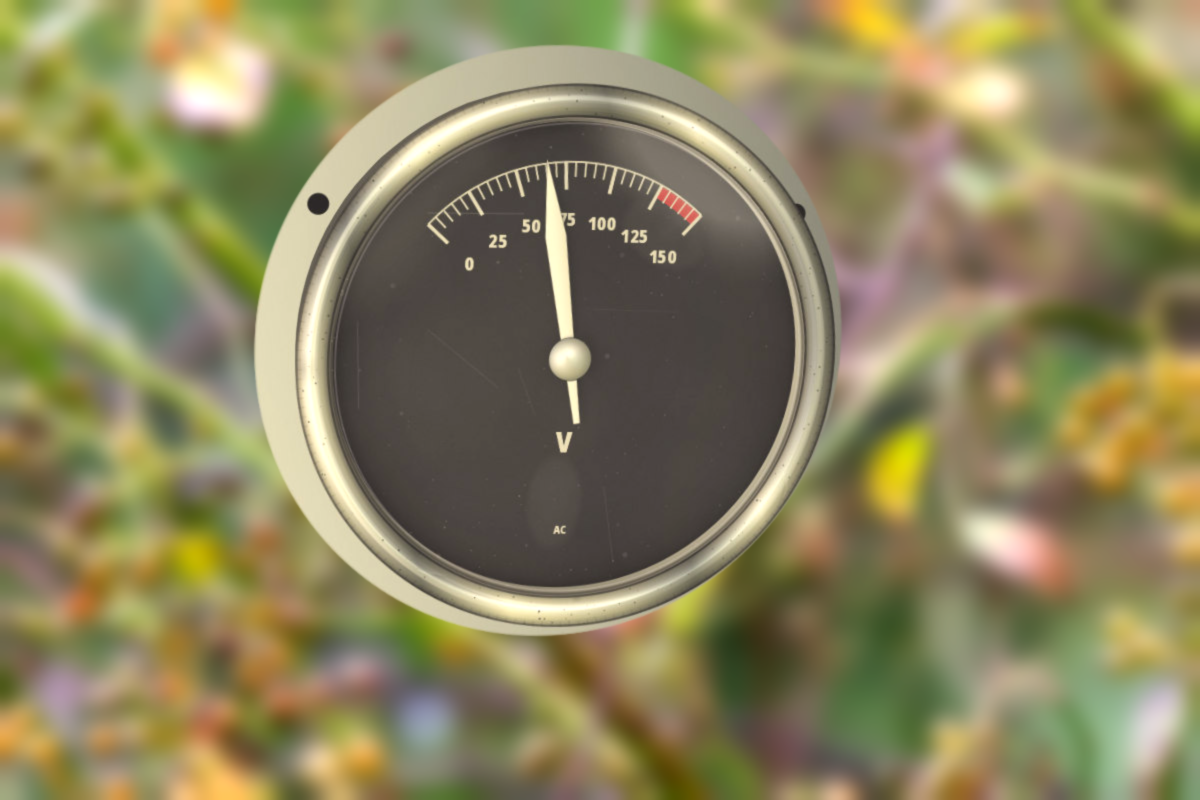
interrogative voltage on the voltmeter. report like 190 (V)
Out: 65 (V)
